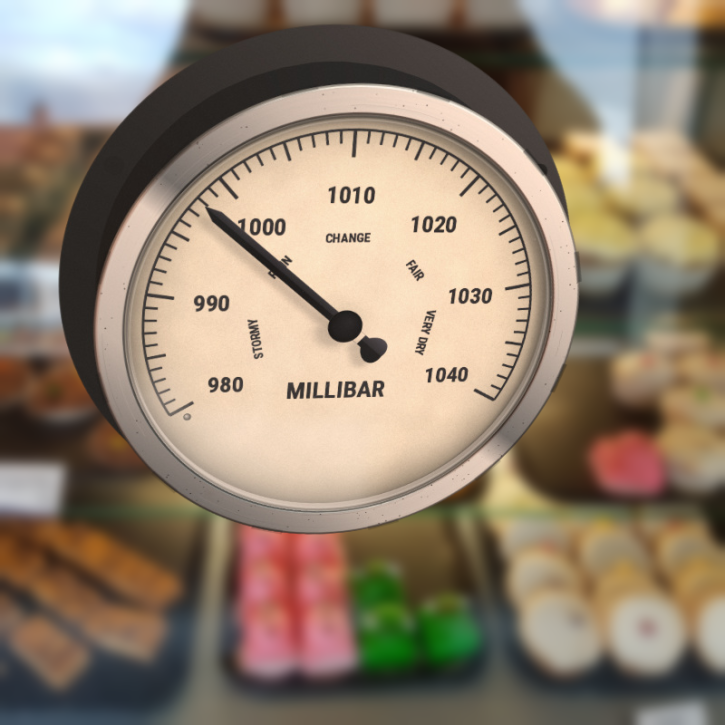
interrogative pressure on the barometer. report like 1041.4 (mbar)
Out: 998 (mbar)
